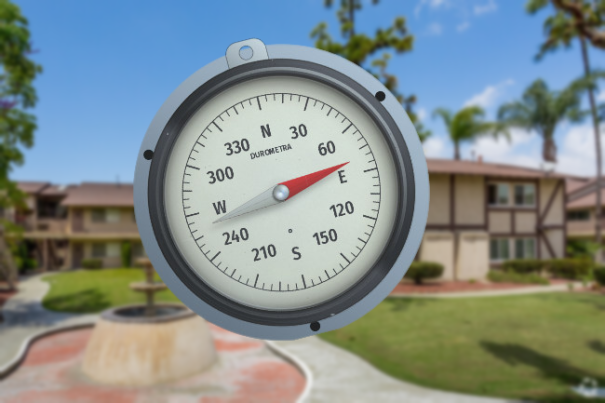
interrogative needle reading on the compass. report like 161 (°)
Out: 80 (°)
